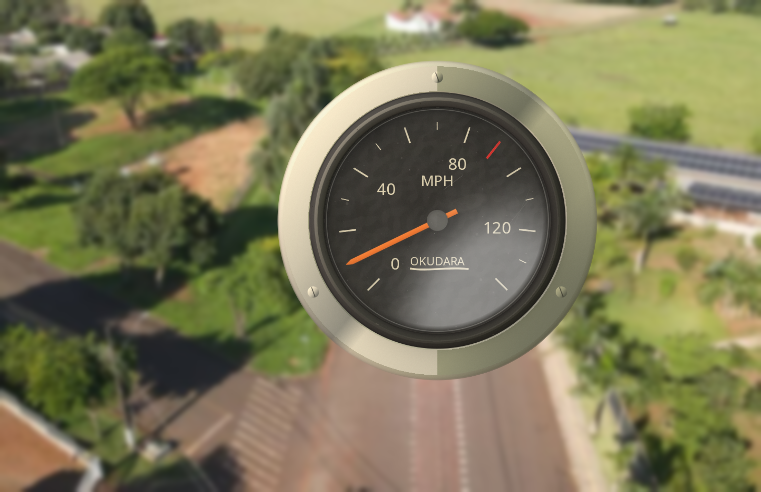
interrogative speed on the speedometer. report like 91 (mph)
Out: 10 (mph)
